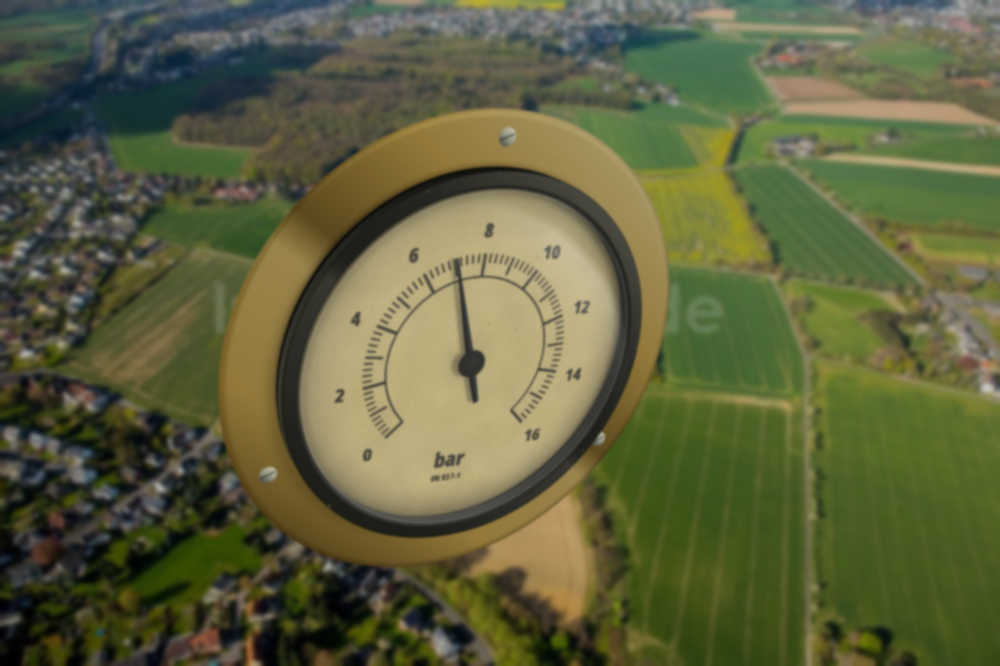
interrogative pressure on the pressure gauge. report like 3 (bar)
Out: 7 (bar)
